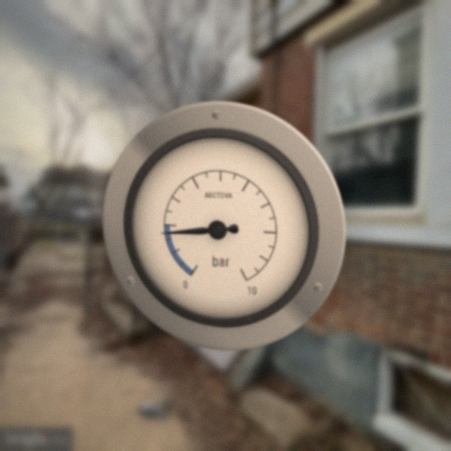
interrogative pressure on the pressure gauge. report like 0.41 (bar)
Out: 1.75 (bar)
